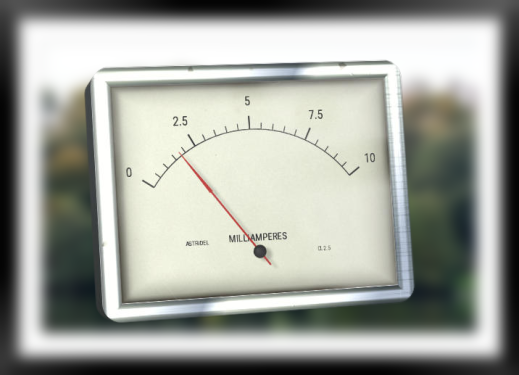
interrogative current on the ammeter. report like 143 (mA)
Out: 1.75 (mA)
